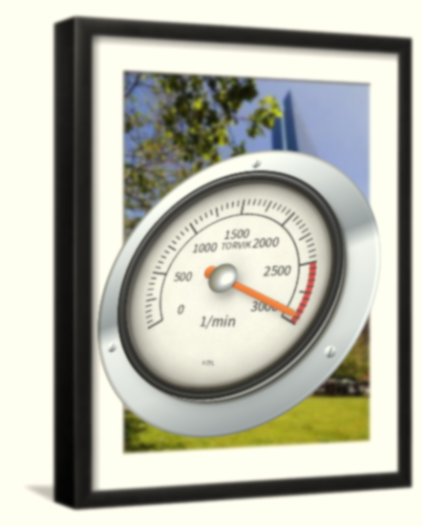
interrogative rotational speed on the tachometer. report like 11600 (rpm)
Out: 2950 (rpm)
